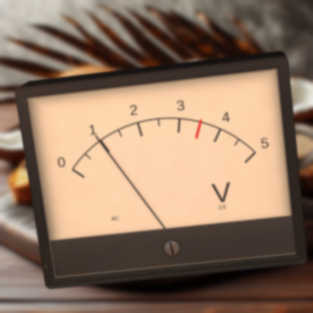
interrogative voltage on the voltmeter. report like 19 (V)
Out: 1 (V)
